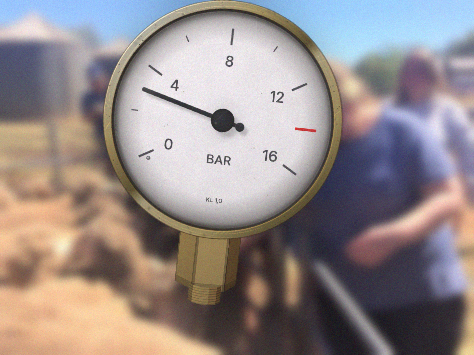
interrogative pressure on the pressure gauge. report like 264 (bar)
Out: 3 (bar)
